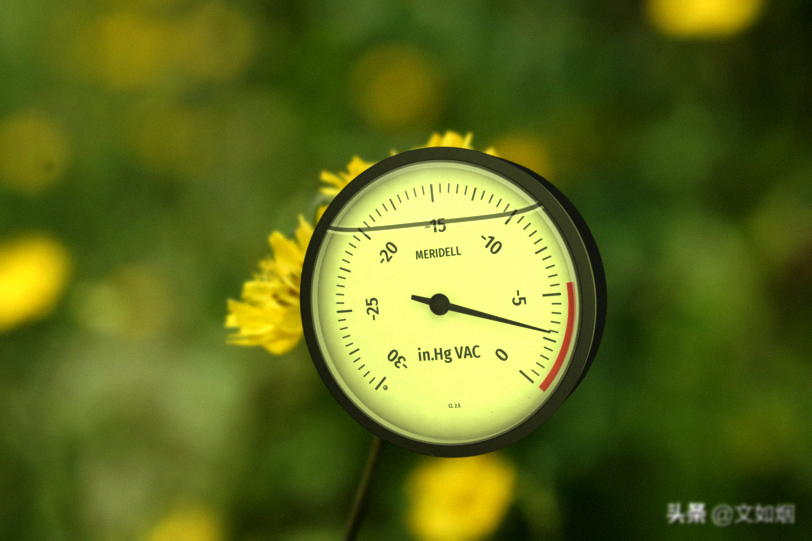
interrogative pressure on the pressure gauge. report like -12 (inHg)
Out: -3 (inHg)
